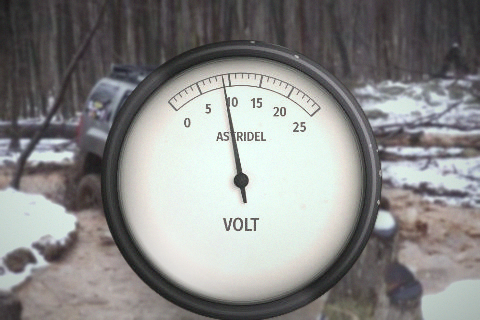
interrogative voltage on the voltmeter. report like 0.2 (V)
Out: 9 (V)
